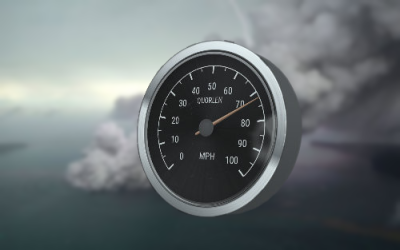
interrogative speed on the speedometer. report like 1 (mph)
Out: 72.5 (mph)
